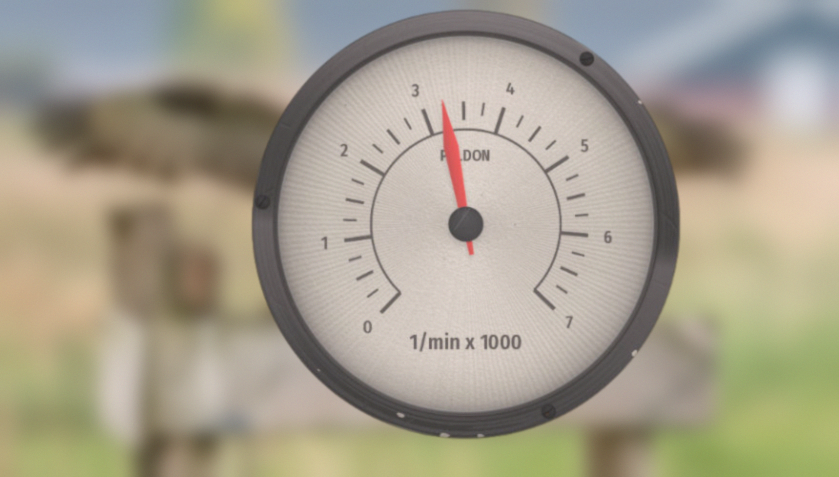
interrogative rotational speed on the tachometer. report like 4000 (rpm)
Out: 3250 (rpm)
